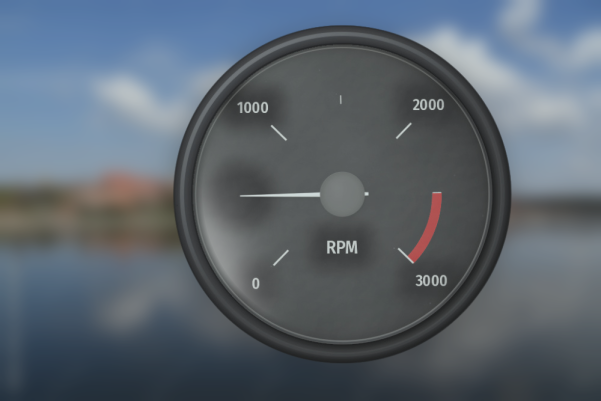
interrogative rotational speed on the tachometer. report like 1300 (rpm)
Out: 500 (rpm)
